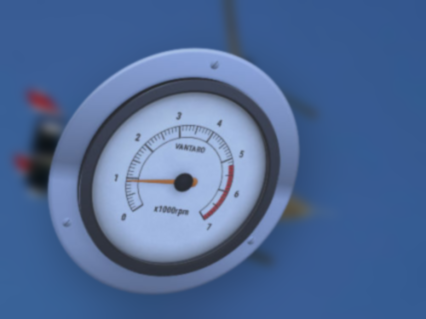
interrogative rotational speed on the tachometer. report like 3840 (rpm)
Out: 1000 (rpm)
